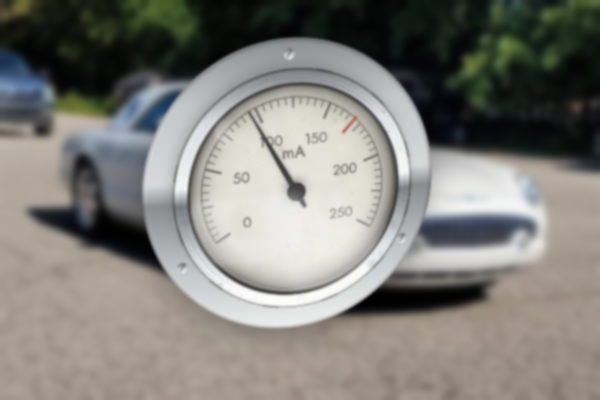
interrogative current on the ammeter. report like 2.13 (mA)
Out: 95 (mA)
